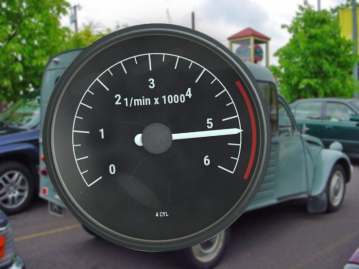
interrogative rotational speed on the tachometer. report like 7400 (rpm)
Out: 5250 (rpm)
